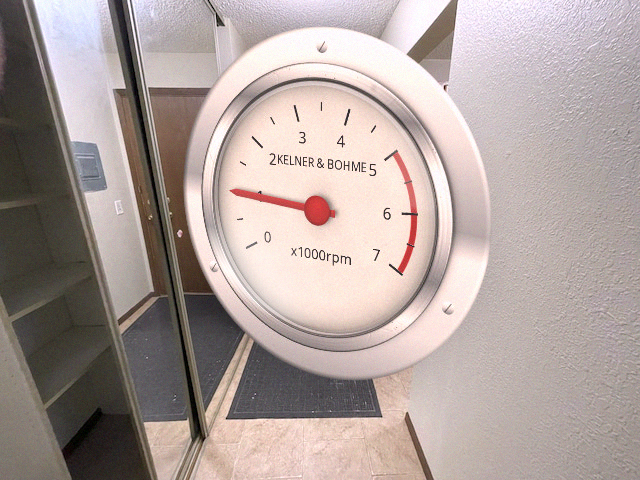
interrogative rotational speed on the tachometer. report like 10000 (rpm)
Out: 1000 (rpm)
